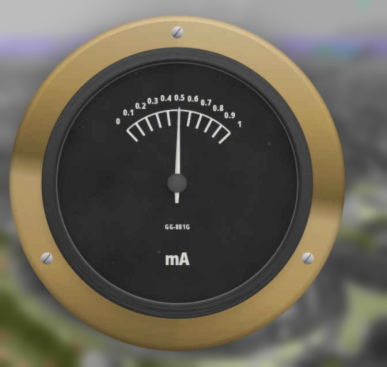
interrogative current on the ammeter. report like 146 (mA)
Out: 0.5 (mA)
